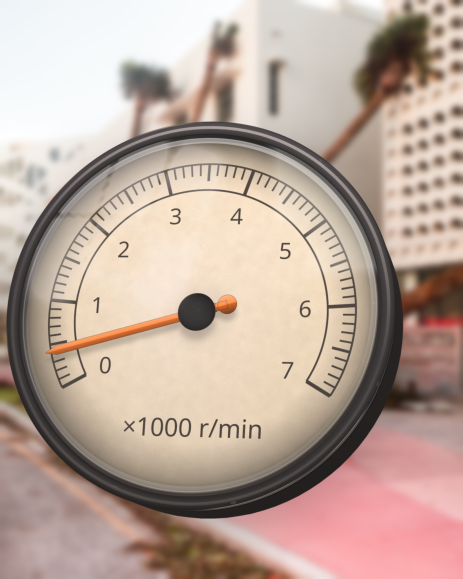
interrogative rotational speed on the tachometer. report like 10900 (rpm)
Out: 400 (rpm)
